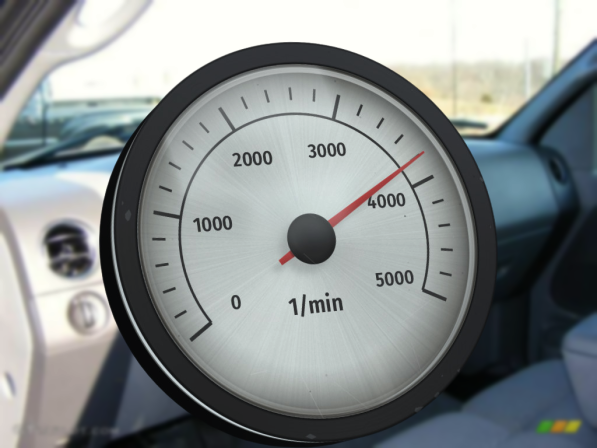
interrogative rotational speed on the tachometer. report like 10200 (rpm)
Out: 3800 (rpm)
